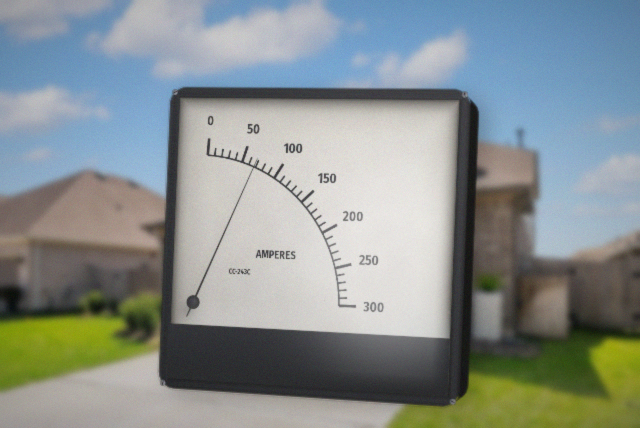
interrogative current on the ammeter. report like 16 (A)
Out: 70 (A)
